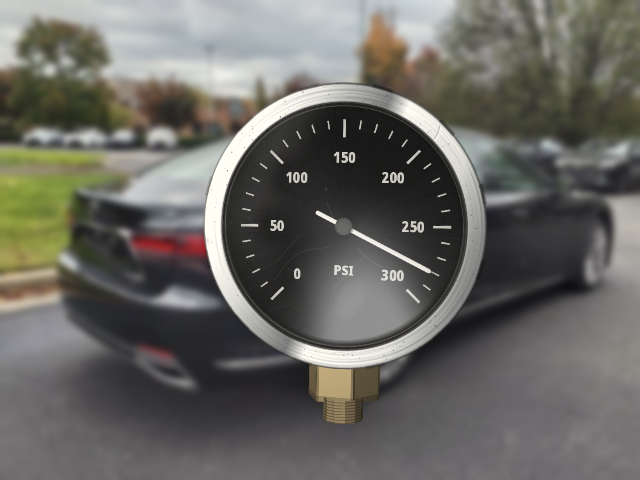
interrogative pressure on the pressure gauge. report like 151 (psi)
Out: 280 (psi)
